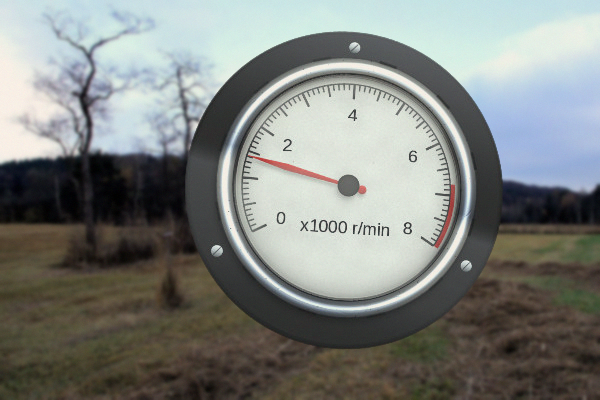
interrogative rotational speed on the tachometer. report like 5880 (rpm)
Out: 1400 (rpm)
